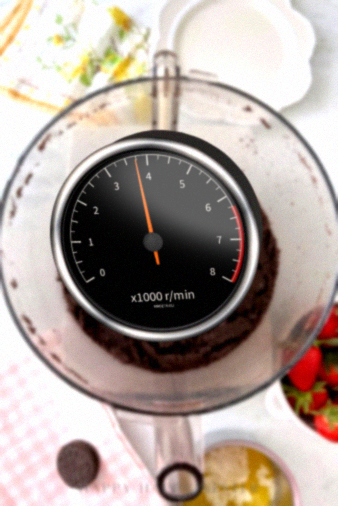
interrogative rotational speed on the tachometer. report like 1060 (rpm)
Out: 3750 (rpm)
